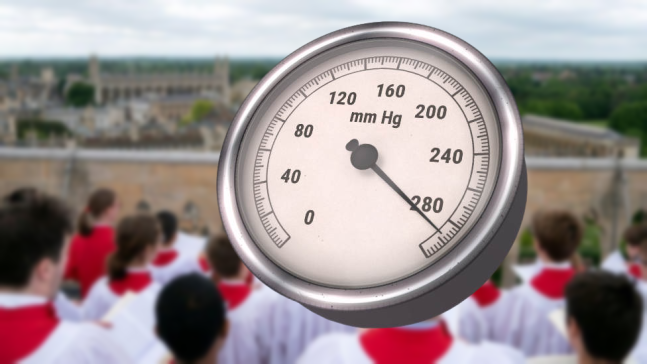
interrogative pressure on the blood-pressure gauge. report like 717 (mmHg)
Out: 288 (mmHg)
